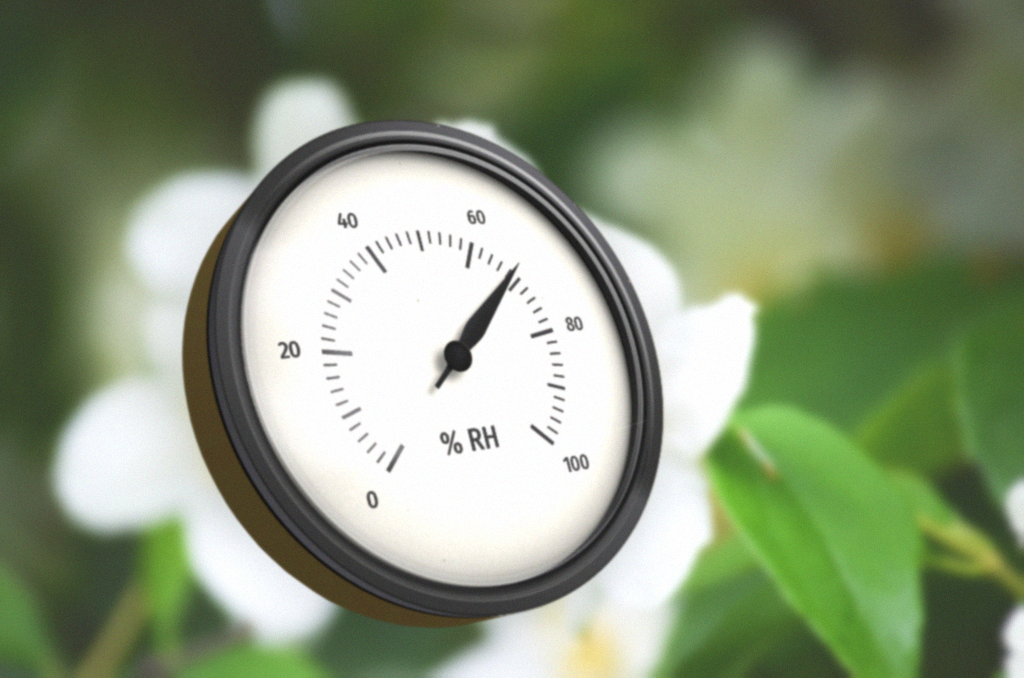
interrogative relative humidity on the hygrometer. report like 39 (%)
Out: 68 (%)
